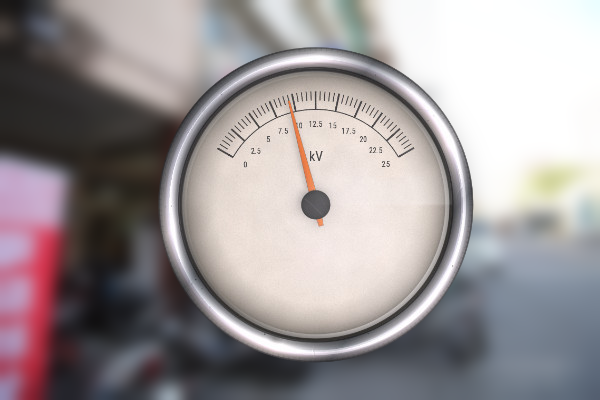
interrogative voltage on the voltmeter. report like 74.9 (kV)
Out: 9.5 (kV)
